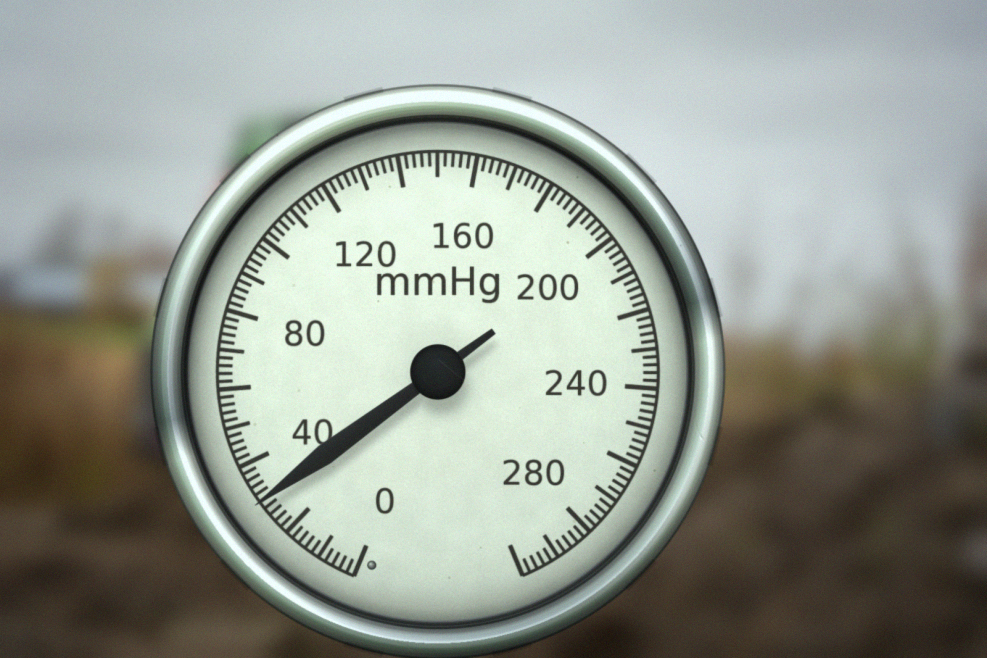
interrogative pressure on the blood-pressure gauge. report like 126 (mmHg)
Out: 30 (mmHg)
